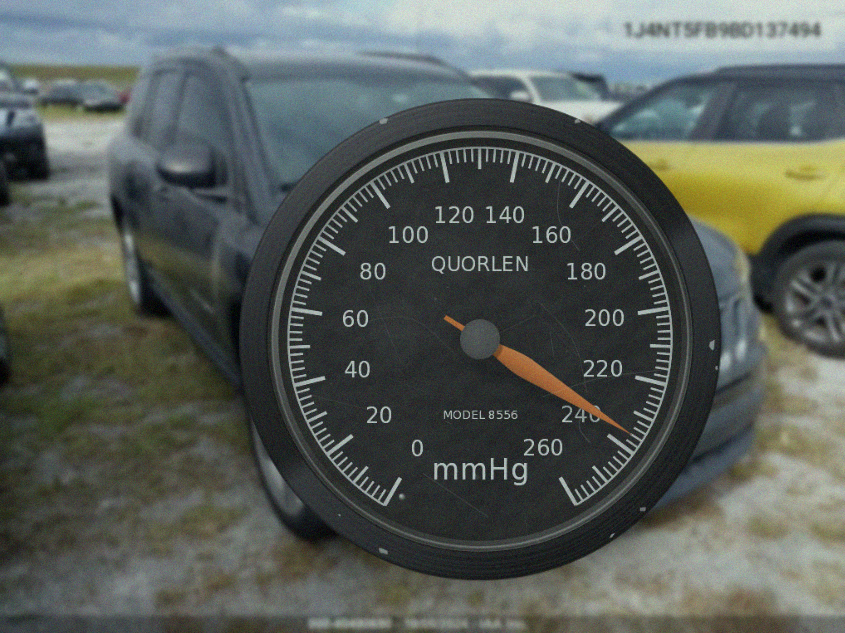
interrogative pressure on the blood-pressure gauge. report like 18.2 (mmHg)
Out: 236 (mmHg)
